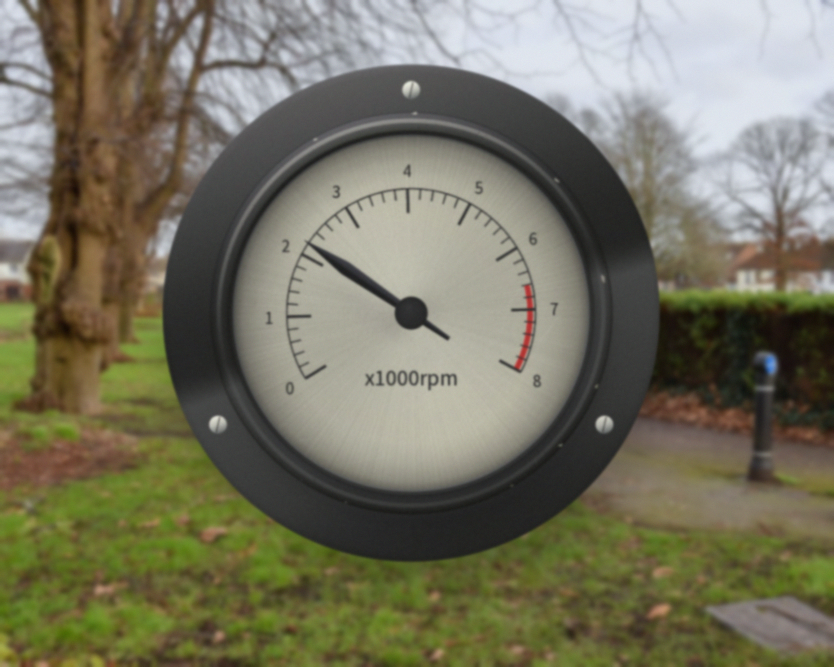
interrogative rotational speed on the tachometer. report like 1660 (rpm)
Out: 2200 (rpm)
